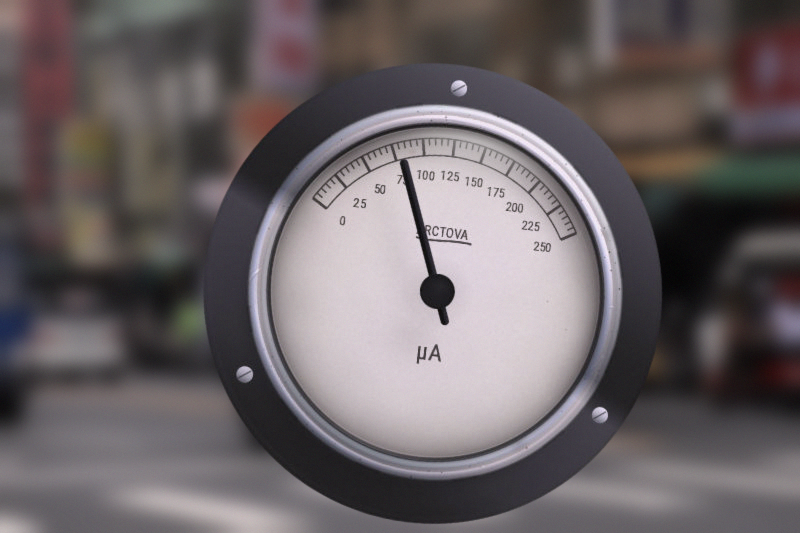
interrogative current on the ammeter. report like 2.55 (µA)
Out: 80 (µA)
